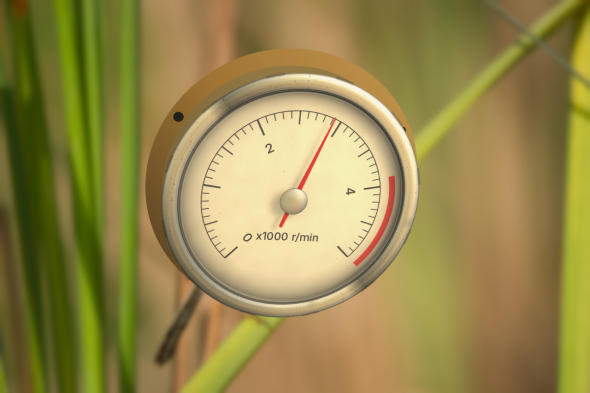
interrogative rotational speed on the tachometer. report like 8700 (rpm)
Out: 2900 (rpm)
